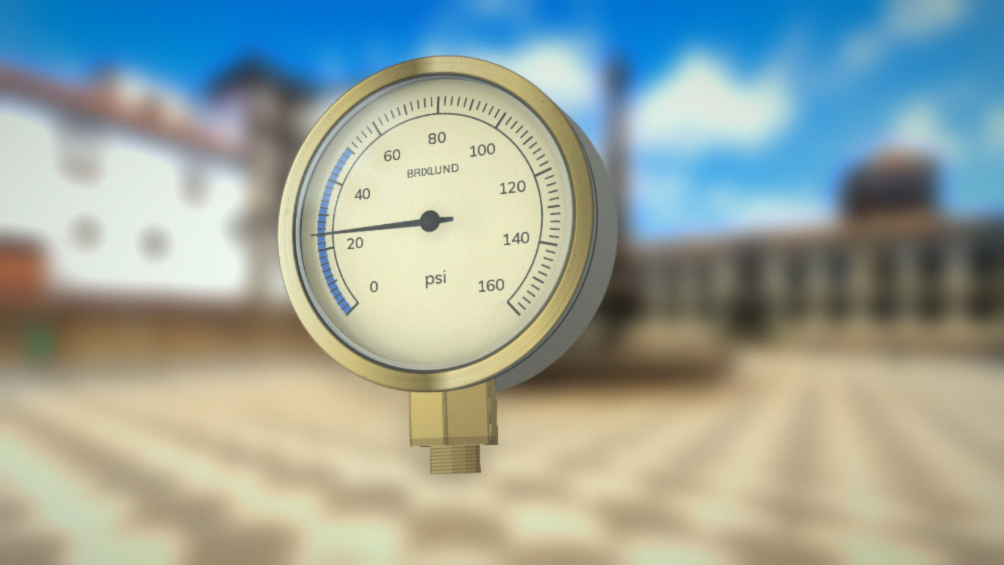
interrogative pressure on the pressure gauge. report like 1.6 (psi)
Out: 24 (psi)
